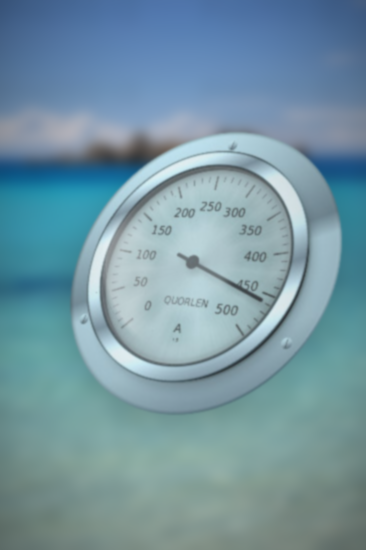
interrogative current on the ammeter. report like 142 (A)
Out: 460 (A)
